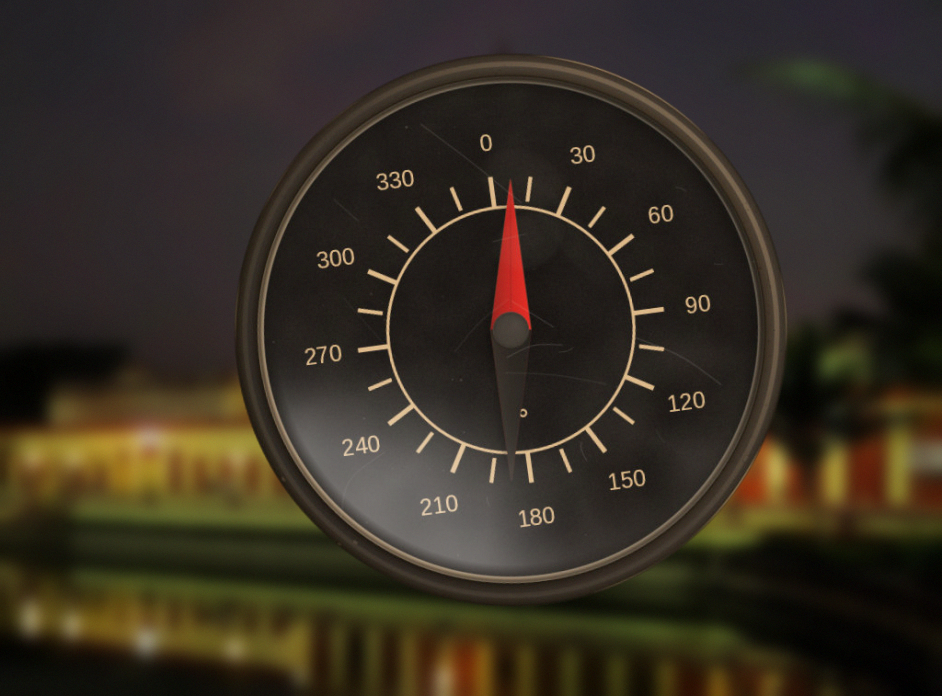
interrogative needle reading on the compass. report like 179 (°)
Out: 7.5 (°)
